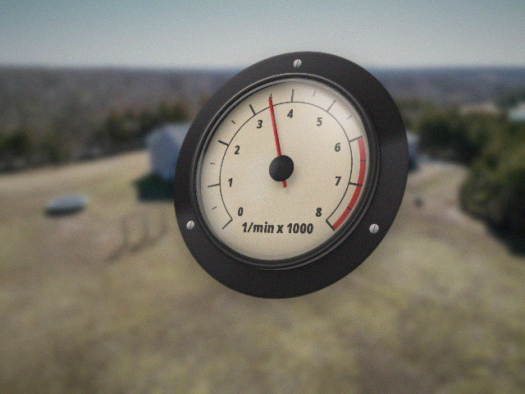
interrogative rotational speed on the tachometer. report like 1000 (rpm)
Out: 3500 (rpm)
